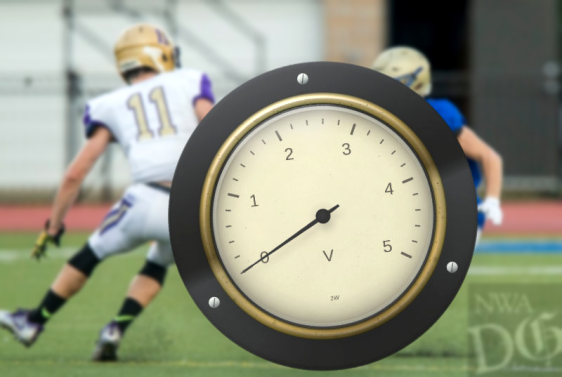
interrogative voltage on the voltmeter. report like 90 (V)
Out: 0 (V)
